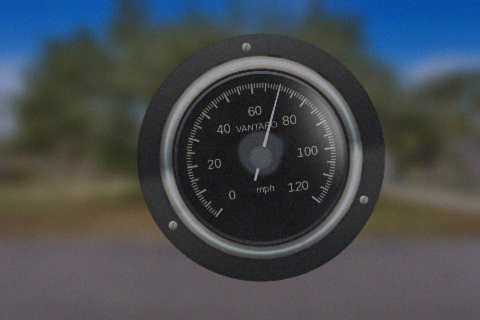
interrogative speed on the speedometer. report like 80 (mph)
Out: 70 (mph)
